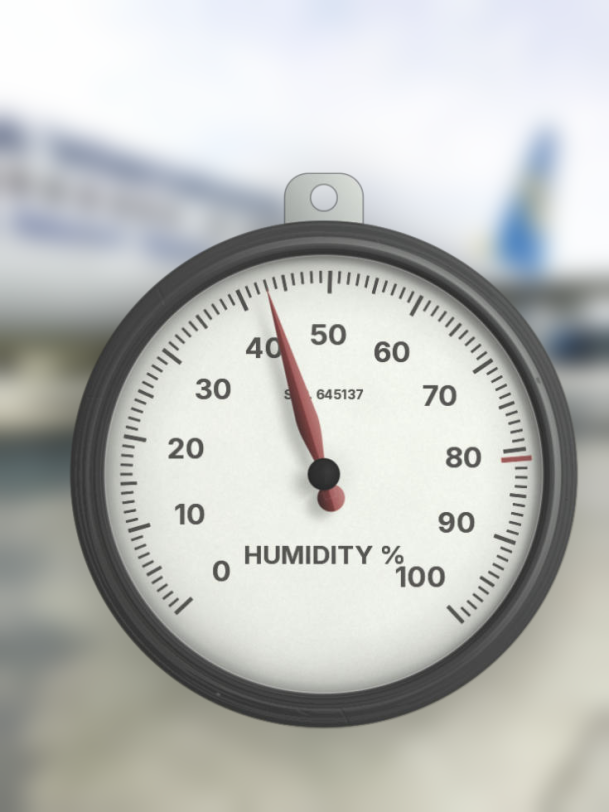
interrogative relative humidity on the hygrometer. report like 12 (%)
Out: 43 (%)
